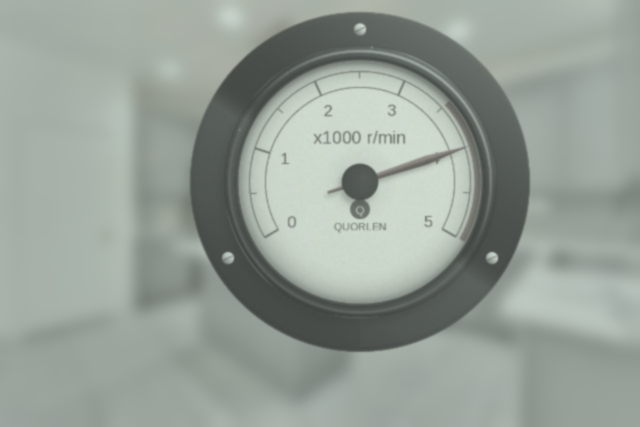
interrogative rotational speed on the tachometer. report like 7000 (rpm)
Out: 4000 (rpm)
